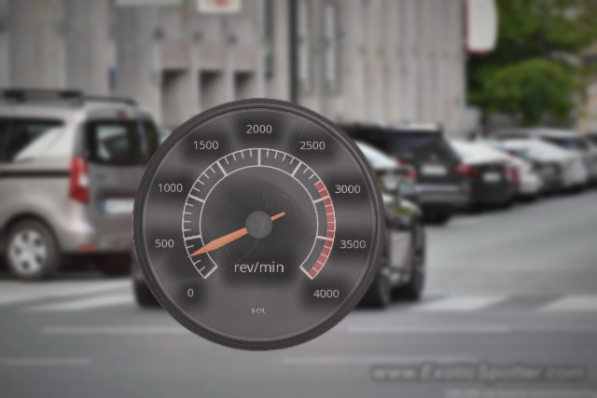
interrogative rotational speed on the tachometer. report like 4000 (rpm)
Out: 300 (rpm)
